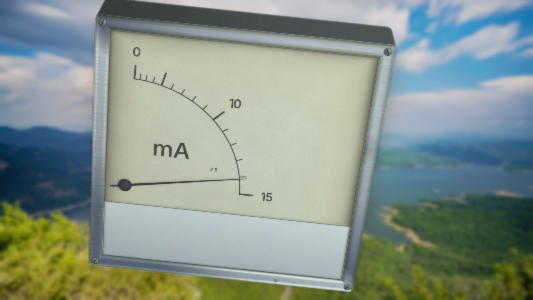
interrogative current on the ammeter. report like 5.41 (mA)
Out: 14 (mA)
